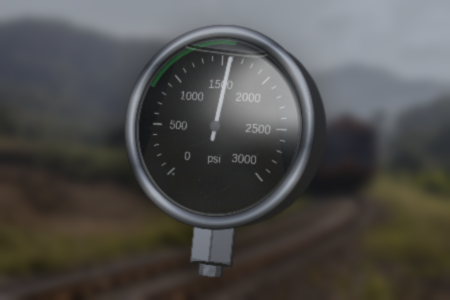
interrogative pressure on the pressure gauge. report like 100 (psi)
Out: 1600 (psi)
